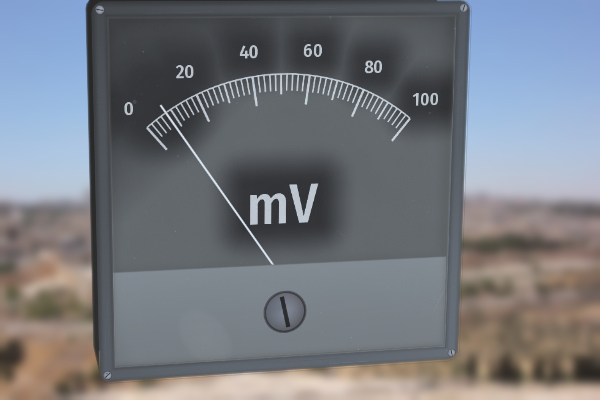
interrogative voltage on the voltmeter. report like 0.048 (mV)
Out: 8 (mV)
